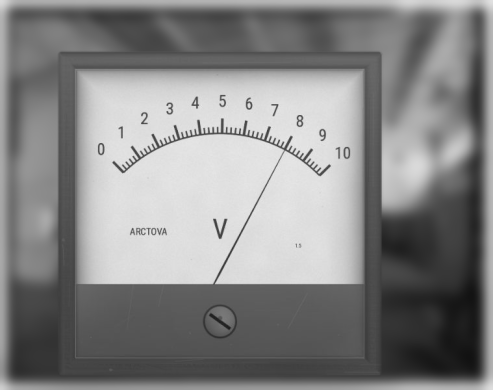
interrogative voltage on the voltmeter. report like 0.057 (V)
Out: 8 (V)
